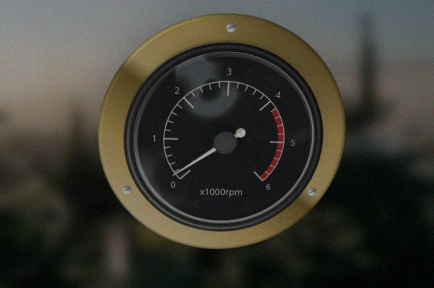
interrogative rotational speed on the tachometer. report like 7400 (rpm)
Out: 200 (rpm)
